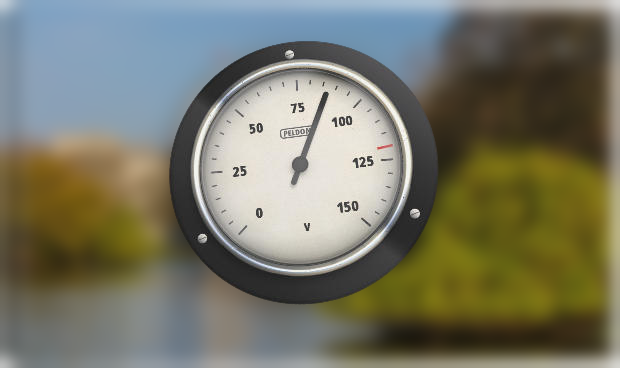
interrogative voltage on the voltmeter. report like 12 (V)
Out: 87.5 (V)
